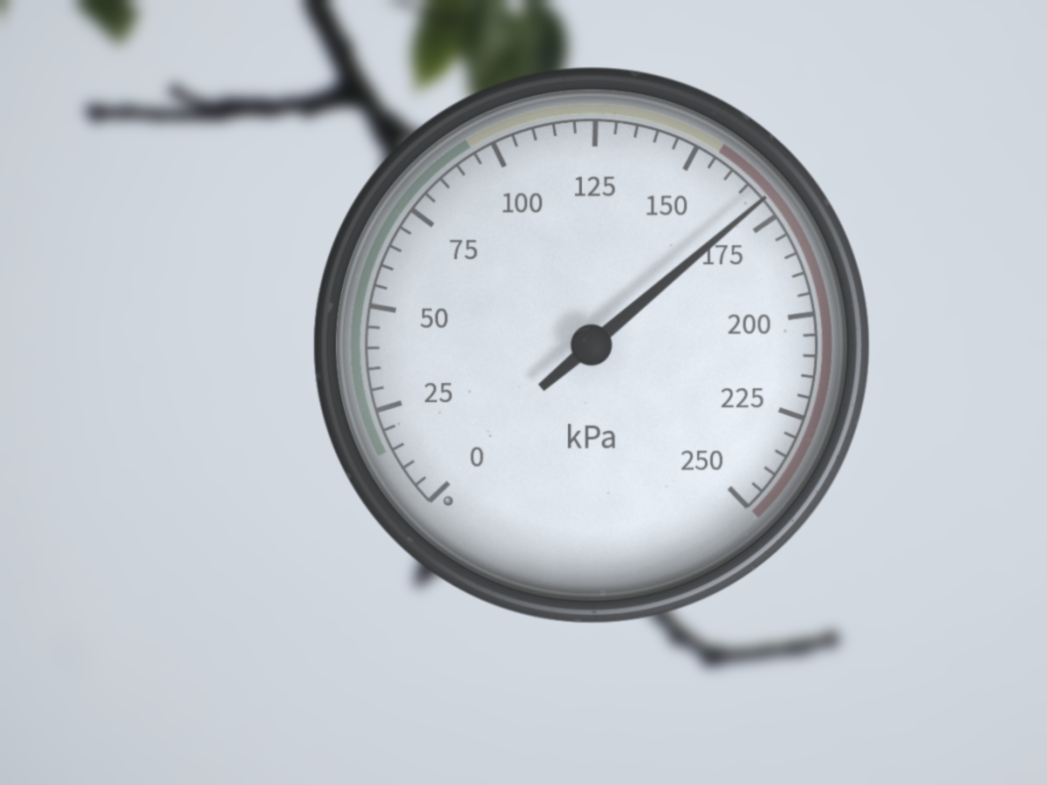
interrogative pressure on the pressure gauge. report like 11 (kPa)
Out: 170 (kPa)
